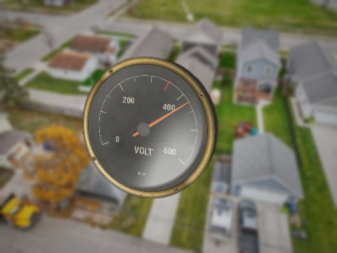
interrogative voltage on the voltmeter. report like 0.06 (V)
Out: 425 (V)
